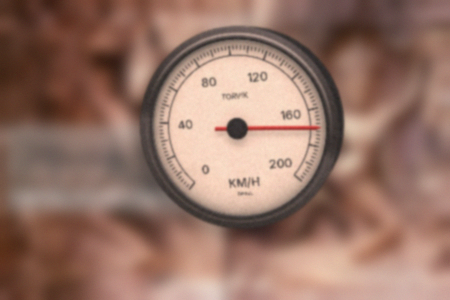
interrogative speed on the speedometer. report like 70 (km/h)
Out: 170 (km/h)
